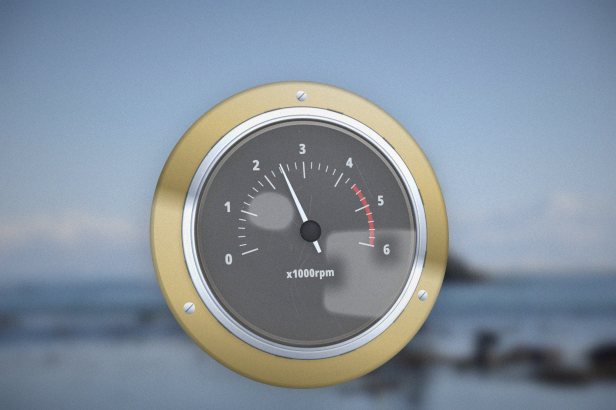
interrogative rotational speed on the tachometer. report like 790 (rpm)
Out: 2400 (rpm)
